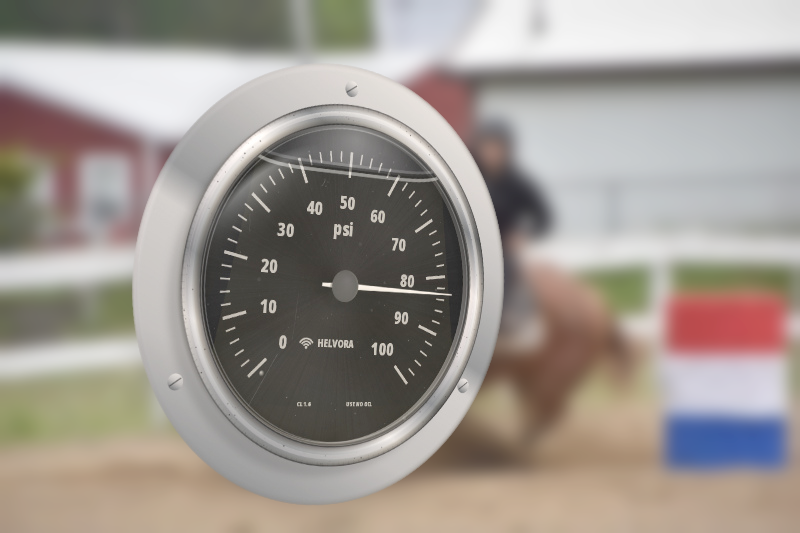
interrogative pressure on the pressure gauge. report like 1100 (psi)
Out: 83 (psi)
